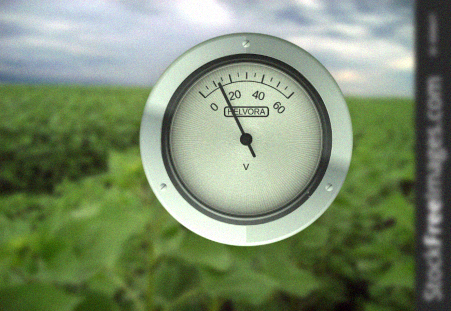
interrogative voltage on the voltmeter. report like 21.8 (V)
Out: 12.5 (V)
